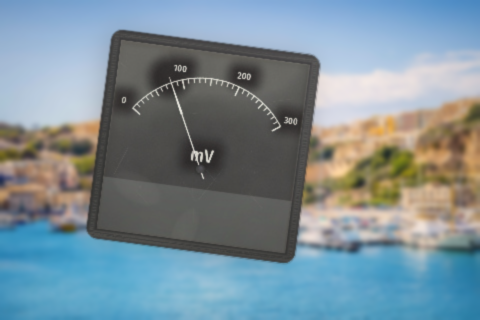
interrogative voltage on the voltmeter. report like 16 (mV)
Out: 80 (mV)
